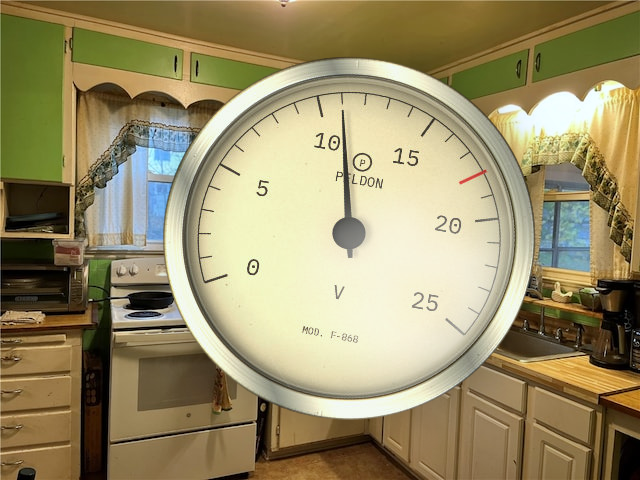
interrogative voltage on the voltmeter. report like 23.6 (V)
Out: 11 (V)
